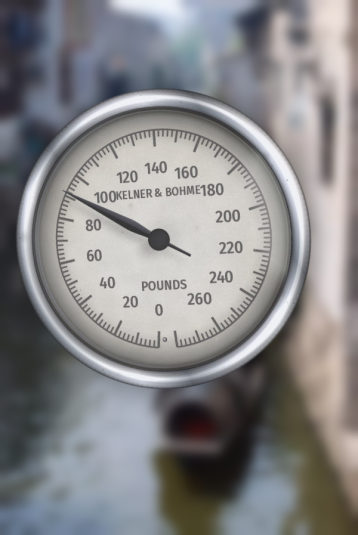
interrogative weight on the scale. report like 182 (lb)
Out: 92 (lb)
